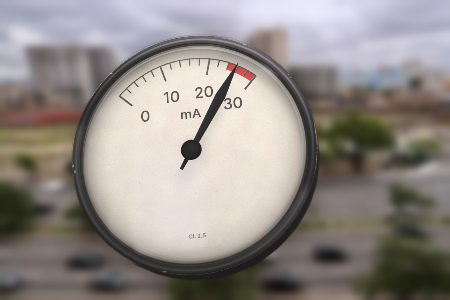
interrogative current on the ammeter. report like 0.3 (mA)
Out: 26 (mA)
